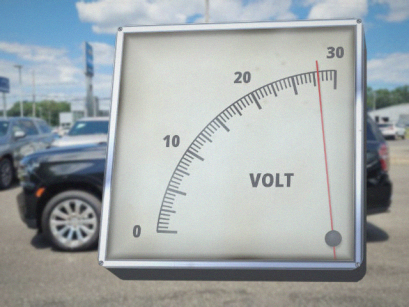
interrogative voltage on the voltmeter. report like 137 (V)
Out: 28 (V)
